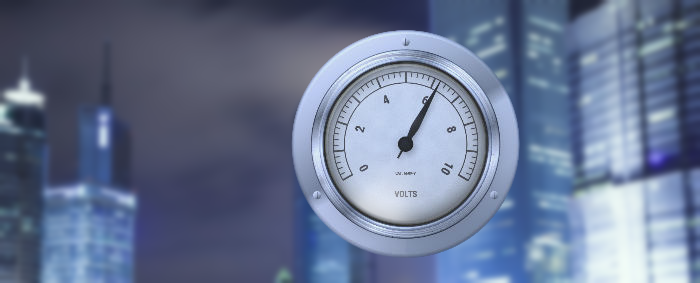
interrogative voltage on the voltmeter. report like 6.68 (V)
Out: 6.2 (V)
